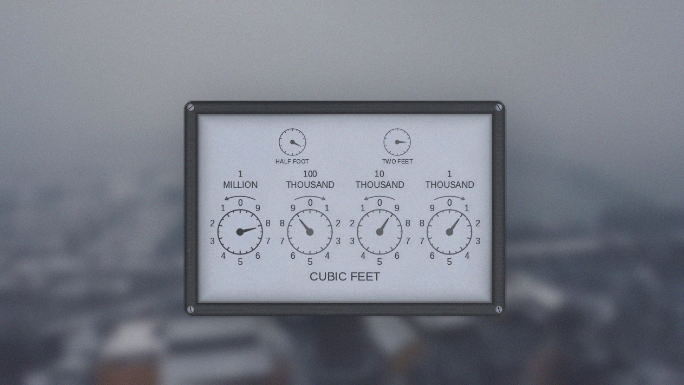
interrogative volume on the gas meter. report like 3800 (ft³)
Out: 789100 (ft³)
